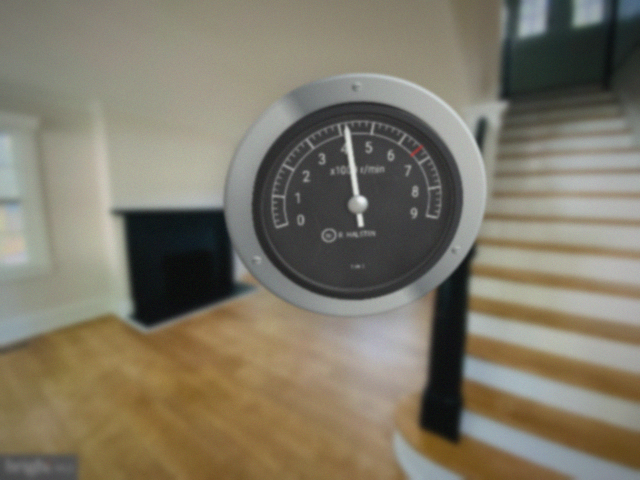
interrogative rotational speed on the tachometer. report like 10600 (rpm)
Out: 4200 (rpm)
